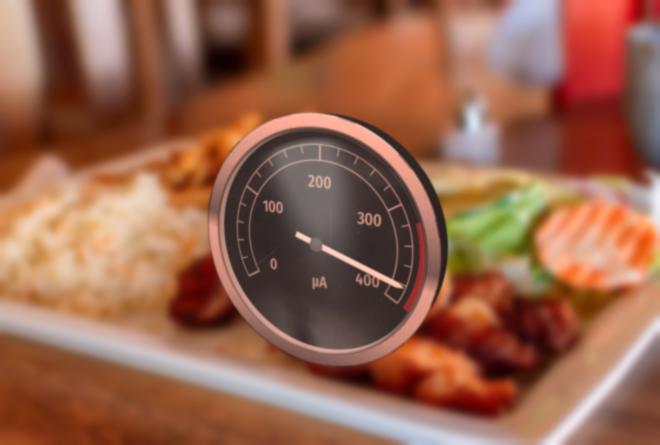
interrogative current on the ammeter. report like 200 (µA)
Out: 380 (µA)
